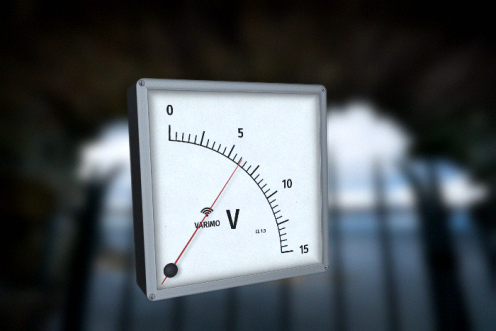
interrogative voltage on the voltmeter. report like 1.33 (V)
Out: 6 (V)
